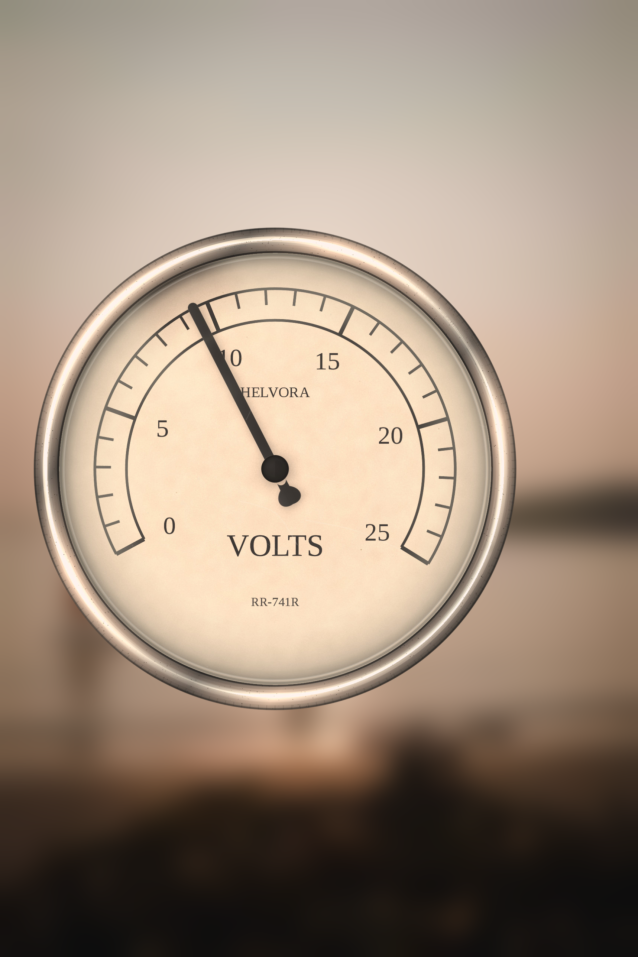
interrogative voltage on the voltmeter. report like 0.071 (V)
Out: 9.5 (V)
